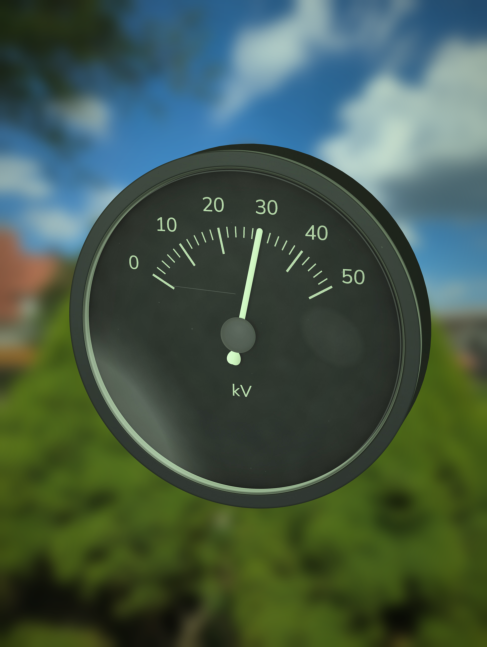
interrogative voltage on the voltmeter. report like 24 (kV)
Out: 30 (kV)
